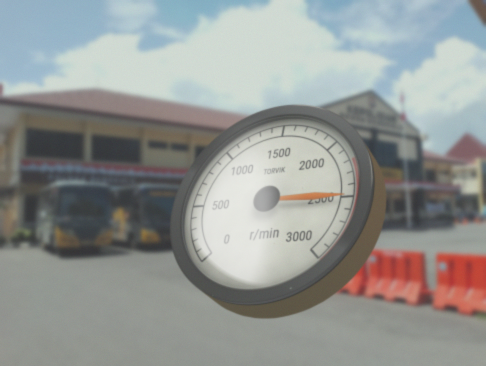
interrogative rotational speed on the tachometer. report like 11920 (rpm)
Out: 2500 (rpm)
